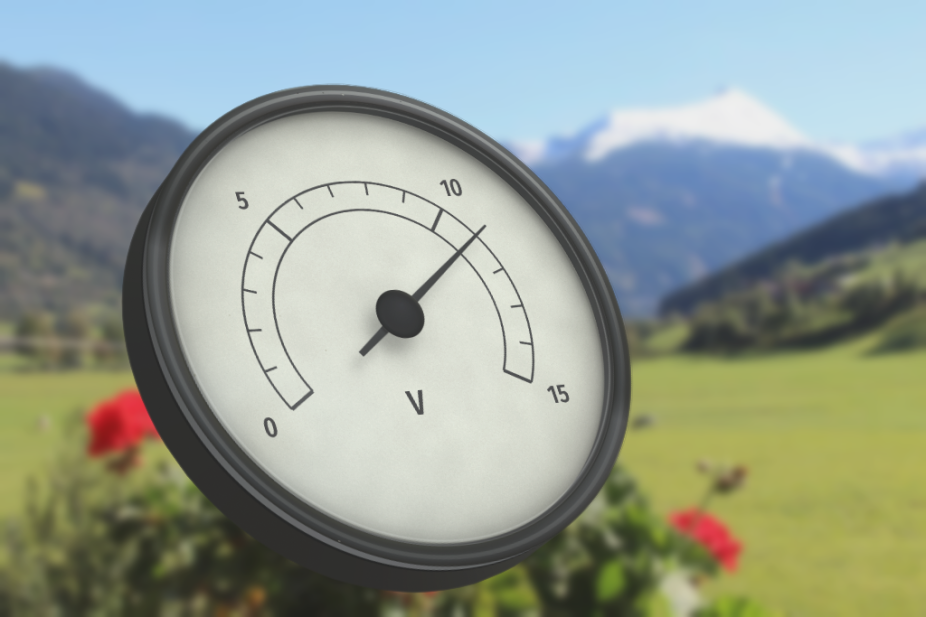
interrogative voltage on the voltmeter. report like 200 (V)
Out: 11 (V)
